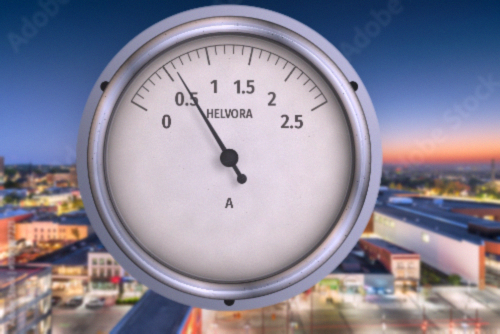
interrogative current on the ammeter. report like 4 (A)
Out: 0.6 (A)
